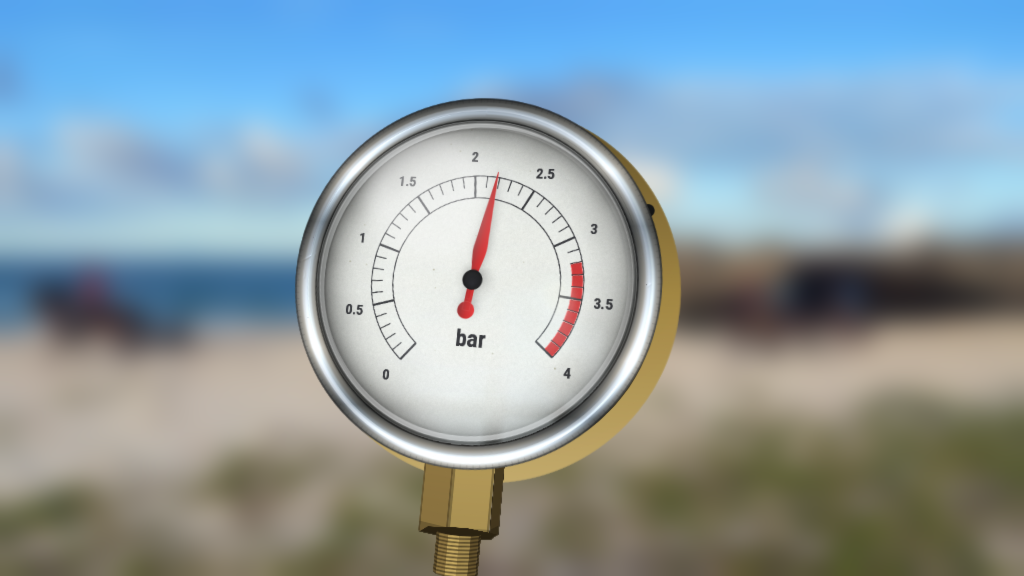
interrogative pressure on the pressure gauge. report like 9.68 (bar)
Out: 2.2 (bar)
